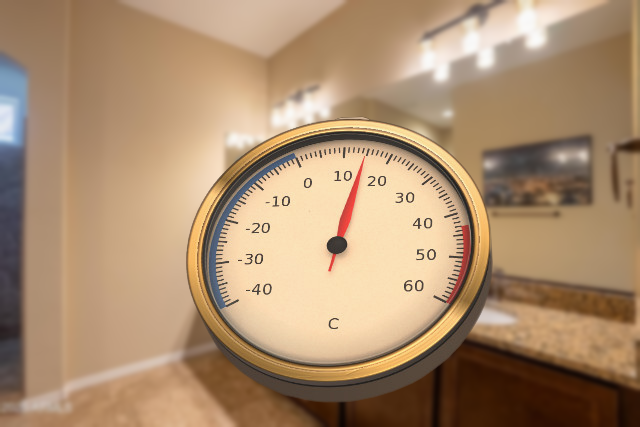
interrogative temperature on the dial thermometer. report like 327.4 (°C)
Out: 15 (°C)
